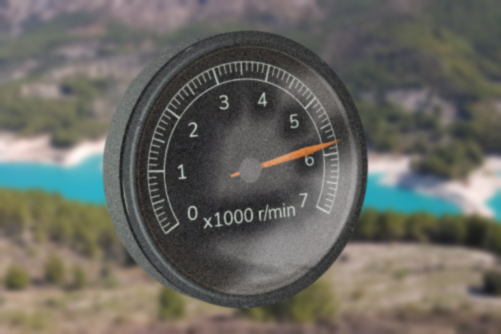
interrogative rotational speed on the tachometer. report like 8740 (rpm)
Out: 5800 (rpm)
